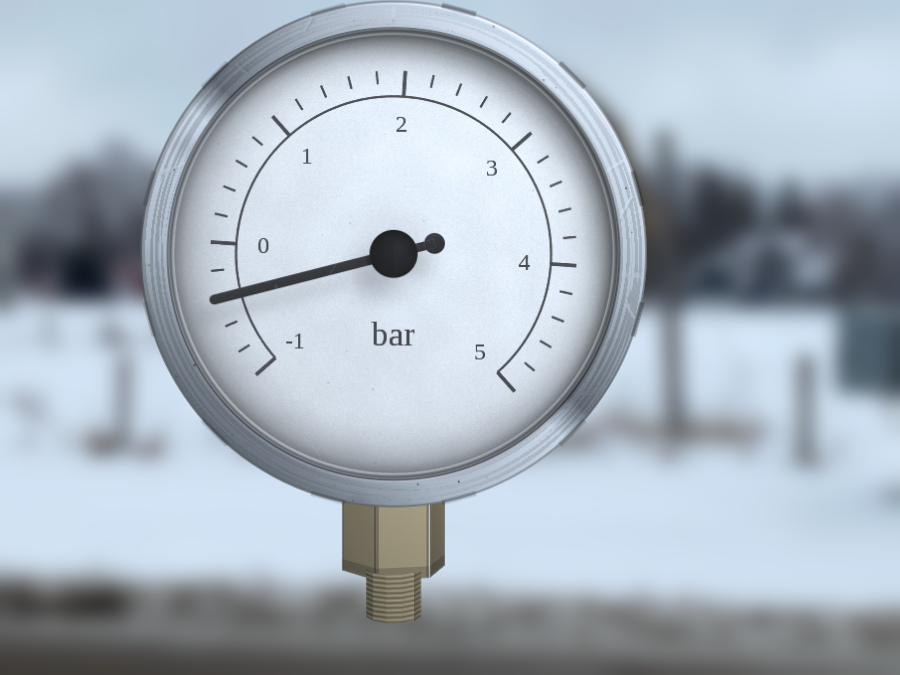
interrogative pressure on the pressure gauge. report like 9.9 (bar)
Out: -0.4 (bar)
